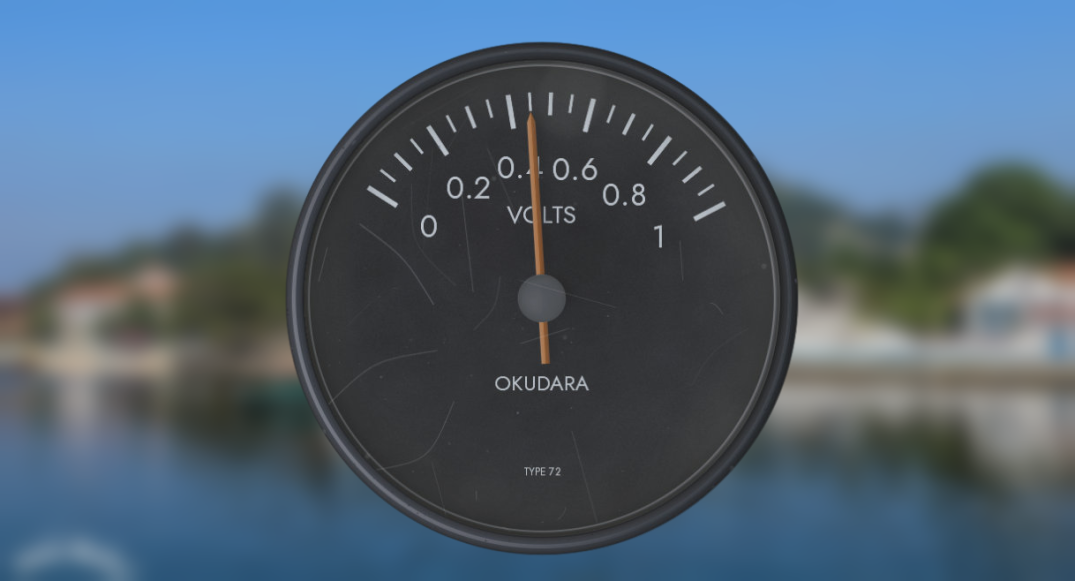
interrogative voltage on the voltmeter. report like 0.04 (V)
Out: 0.45 (V)
